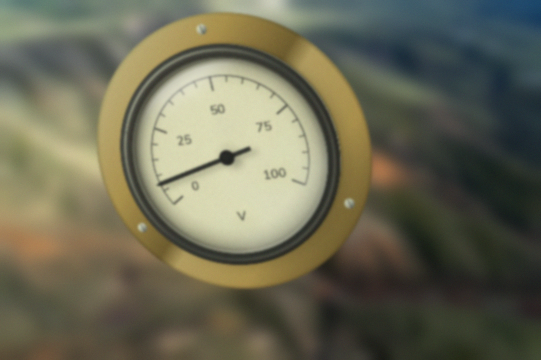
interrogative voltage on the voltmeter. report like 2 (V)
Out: 7.5 (V)
